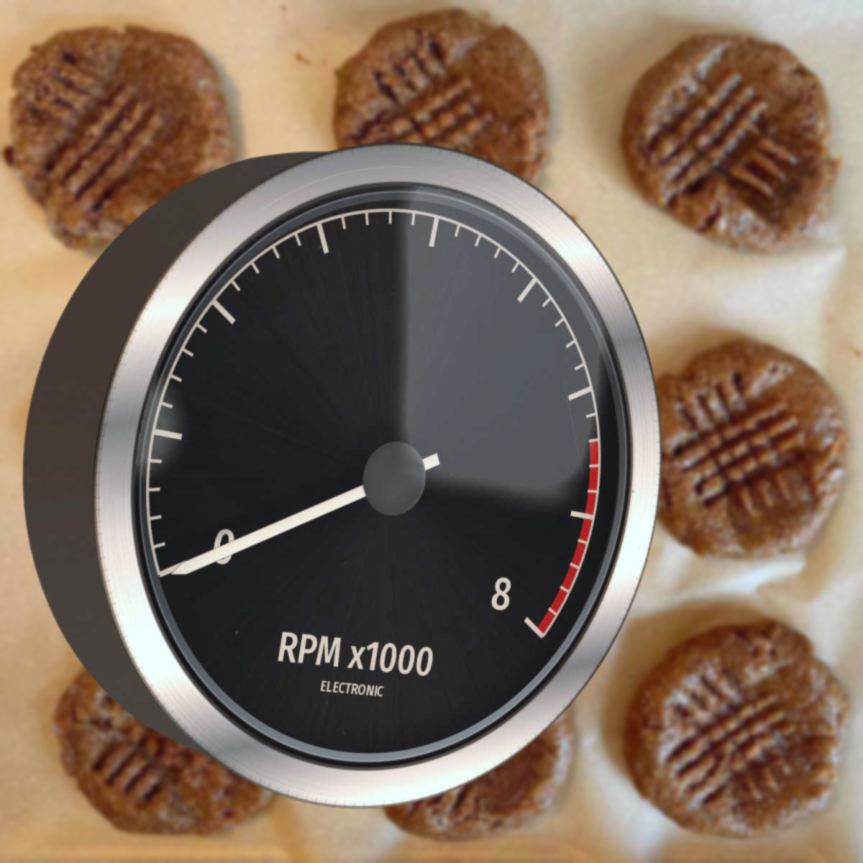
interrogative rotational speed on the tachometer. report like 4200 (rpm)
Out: 0 (rpm)
